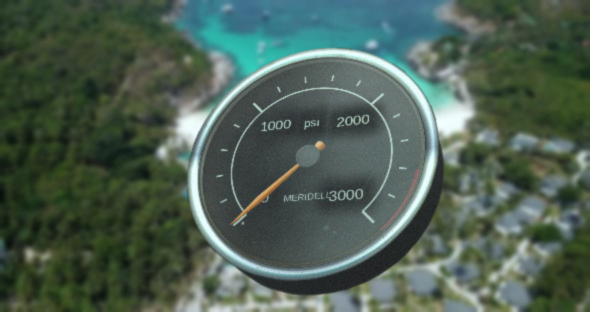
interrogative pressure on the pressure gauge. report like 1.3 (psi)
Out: 0 (psi)
